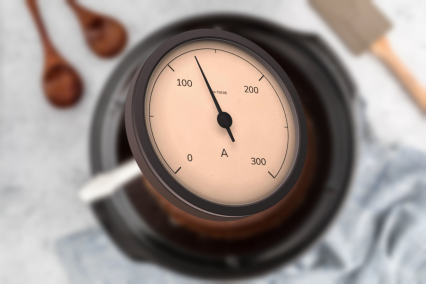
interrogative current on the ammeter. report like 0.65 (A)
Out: 125 (A)
